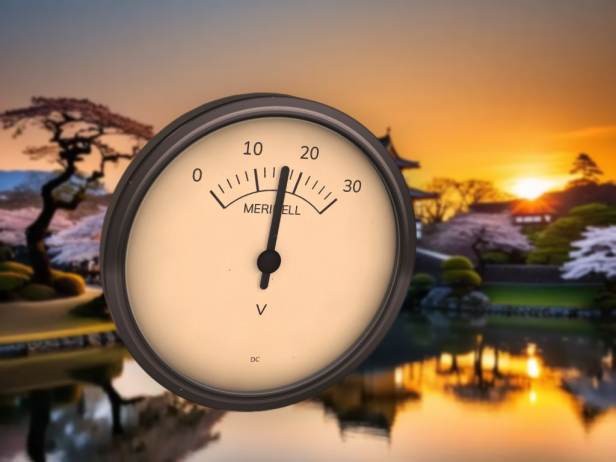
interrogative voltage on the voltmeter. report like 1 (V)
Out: 16 (V)
